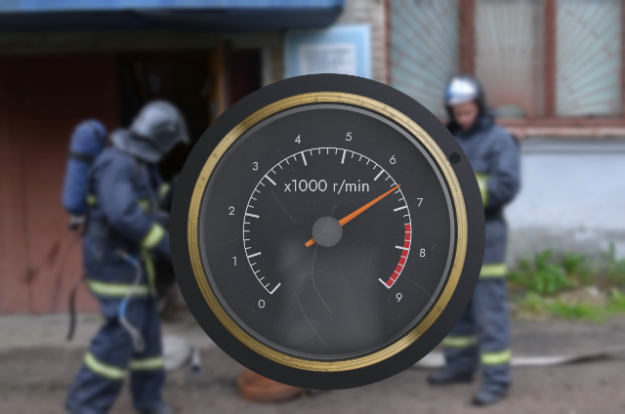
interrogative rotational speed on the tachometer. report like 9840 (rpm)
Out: 6500 (rpm)
